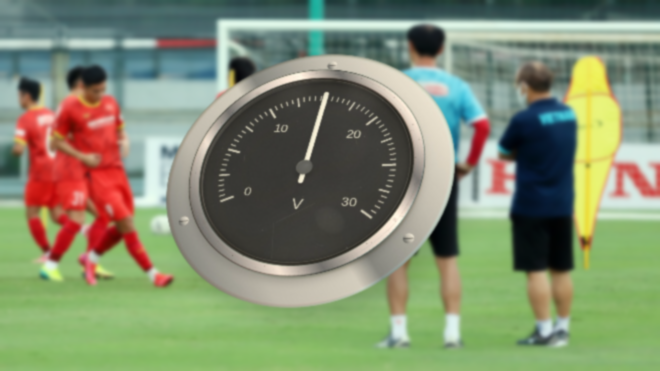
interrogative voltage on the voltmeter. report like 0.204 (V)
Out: 15 (V)
